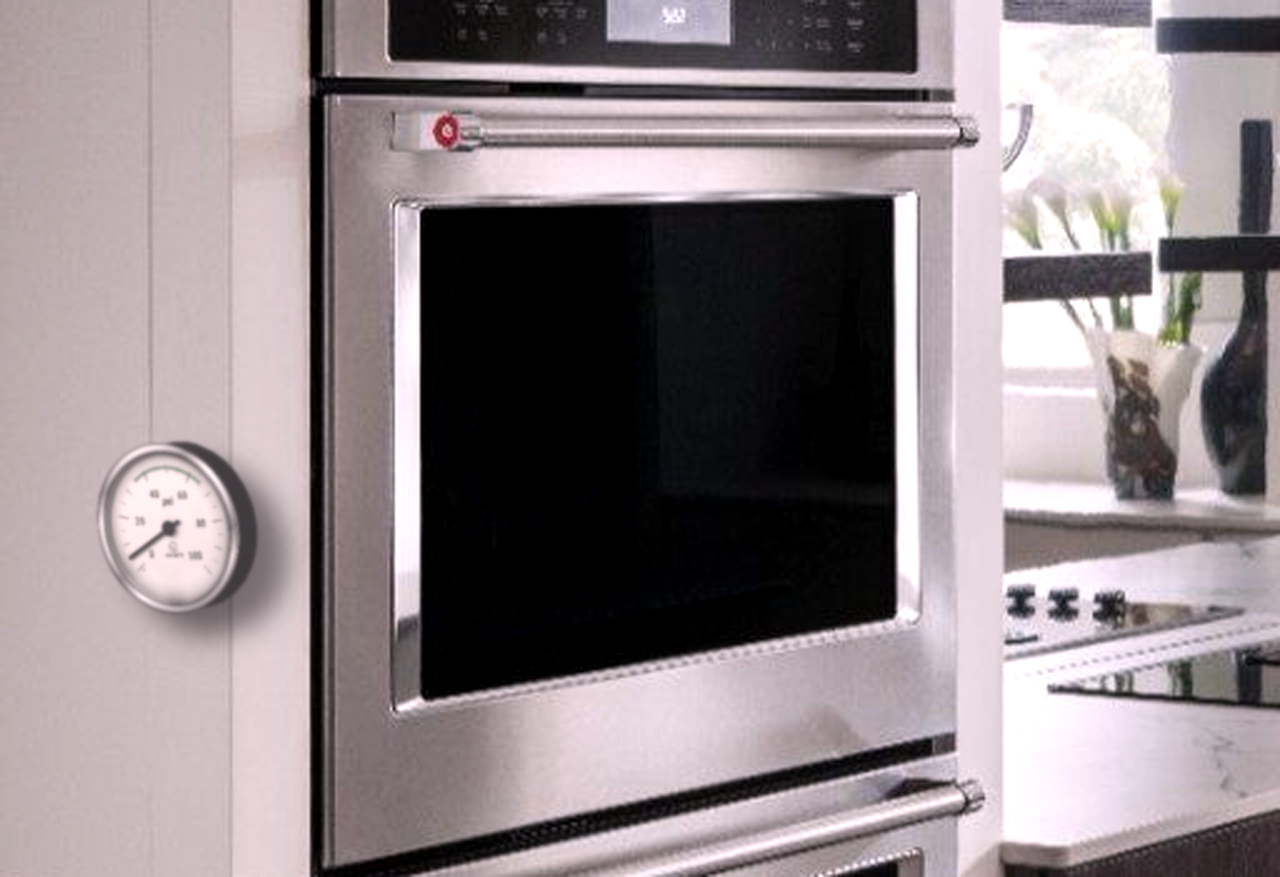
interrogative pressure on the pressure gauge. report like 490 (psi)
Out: 5 (psi)
